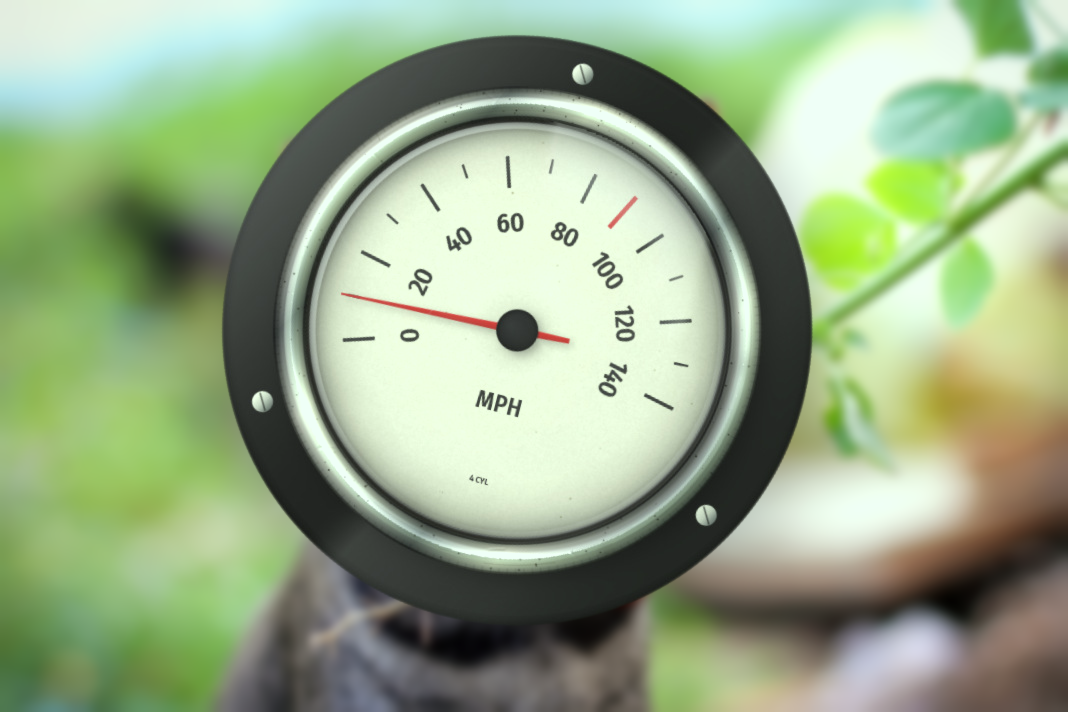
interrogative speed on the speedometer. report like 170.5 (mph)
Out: 10 (mph)
